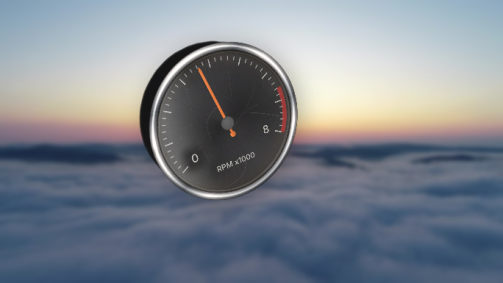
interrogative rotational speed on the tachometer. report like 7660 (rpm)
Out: 3600 (rpm)
